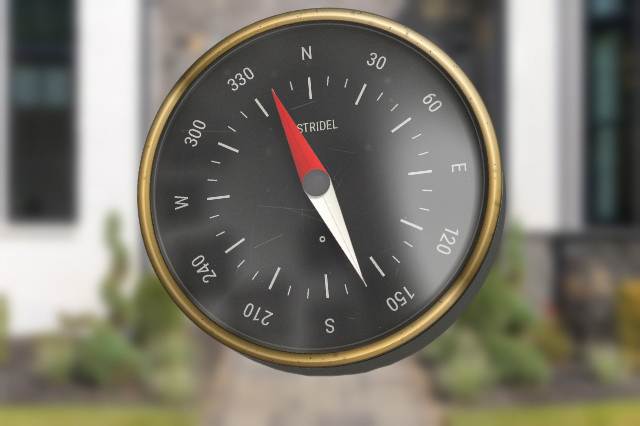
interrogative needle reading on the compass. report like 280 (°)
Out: 340 (°)
